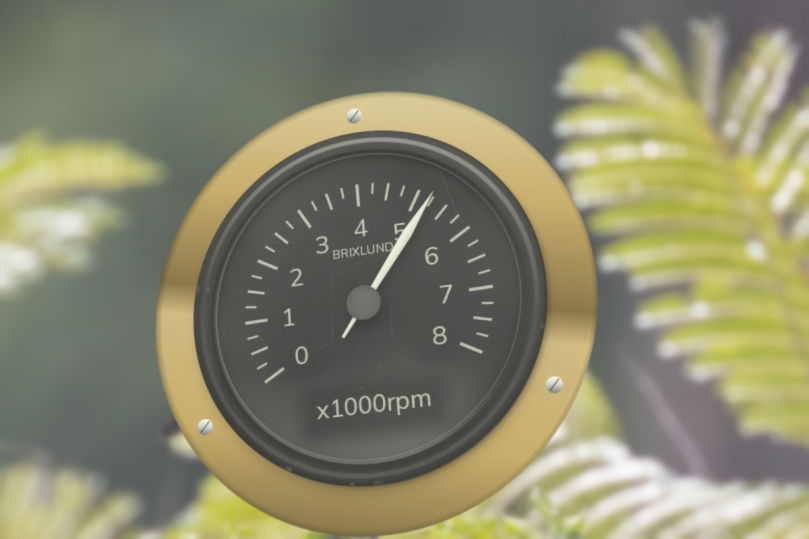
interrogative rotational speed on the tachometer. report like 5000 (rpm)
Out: 5250 (rpm)
